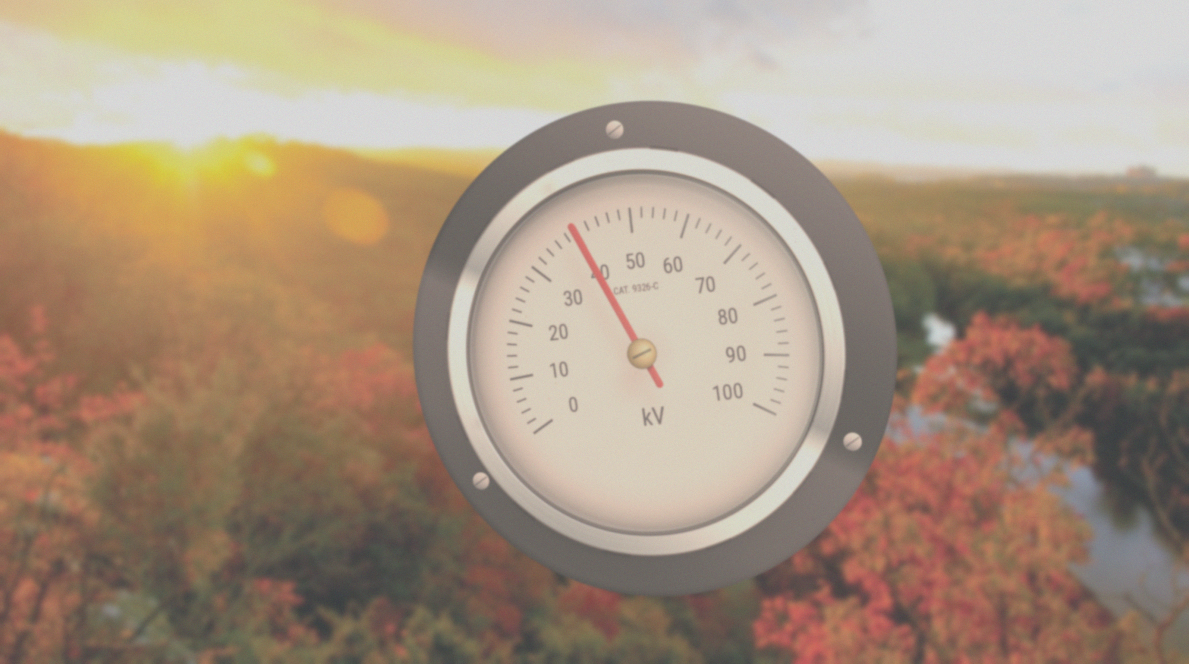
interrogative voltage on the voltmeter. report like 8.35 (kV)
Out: 40 (kV)
